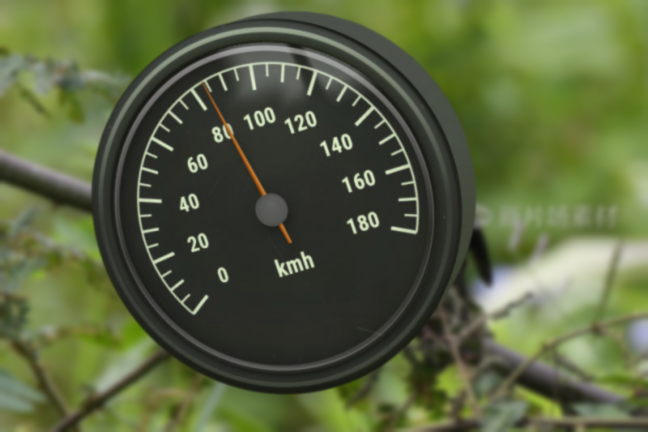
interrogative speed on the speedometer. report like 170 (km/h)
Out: 85 (km/h)
